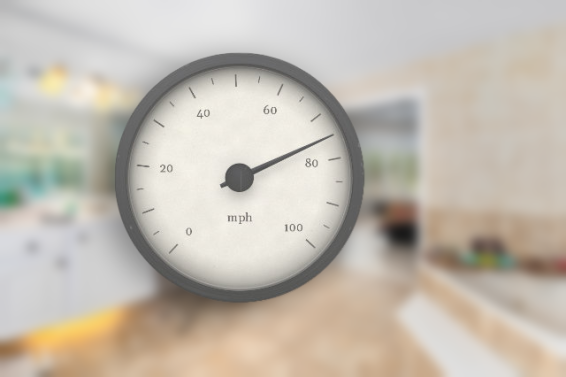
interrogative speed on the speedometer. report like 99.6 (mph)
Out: 75 (mph)
